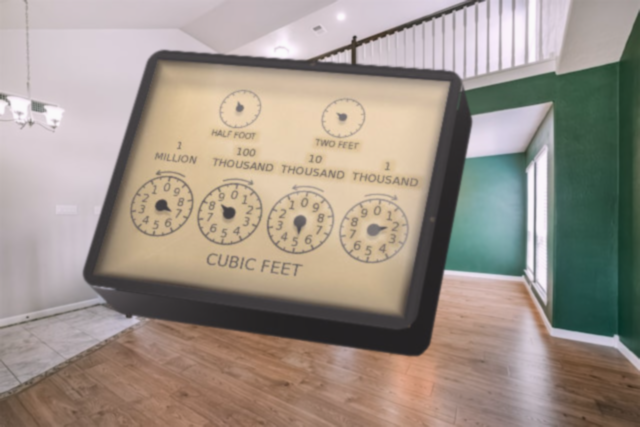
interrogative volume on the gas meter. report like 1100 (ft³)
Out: 685200 (ft³)
